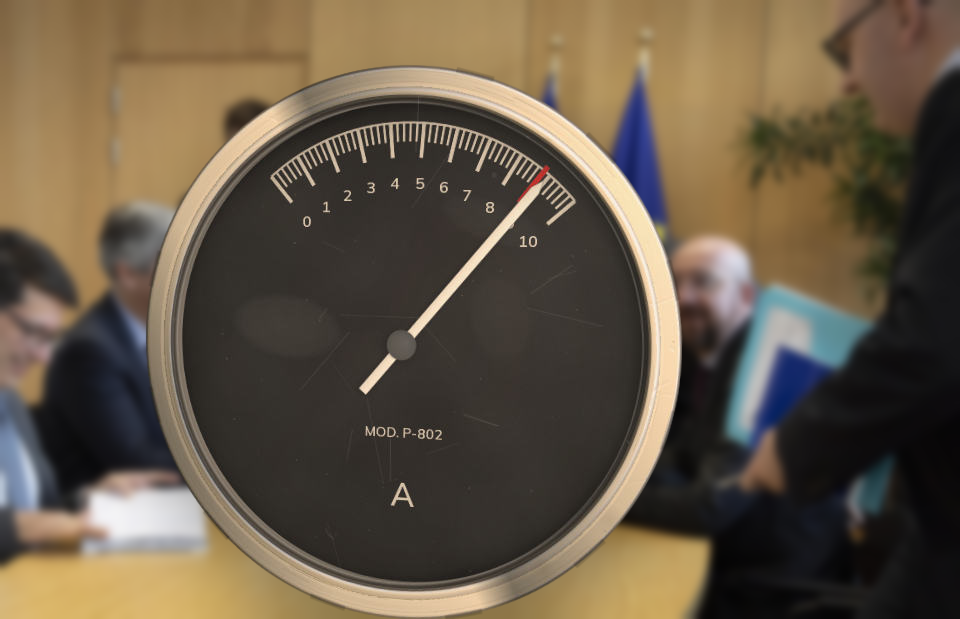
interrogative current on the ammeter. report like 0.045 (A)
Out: 9 (A)
